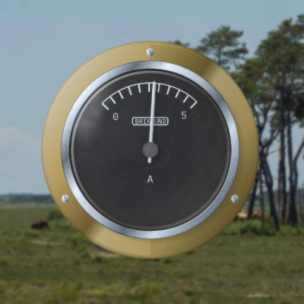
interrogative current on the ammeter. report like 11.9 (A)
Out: 2.75 (A)
